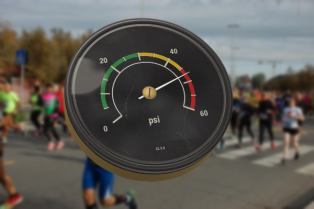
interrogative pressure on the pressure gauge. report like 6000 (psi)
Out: 47.5 (psi)
